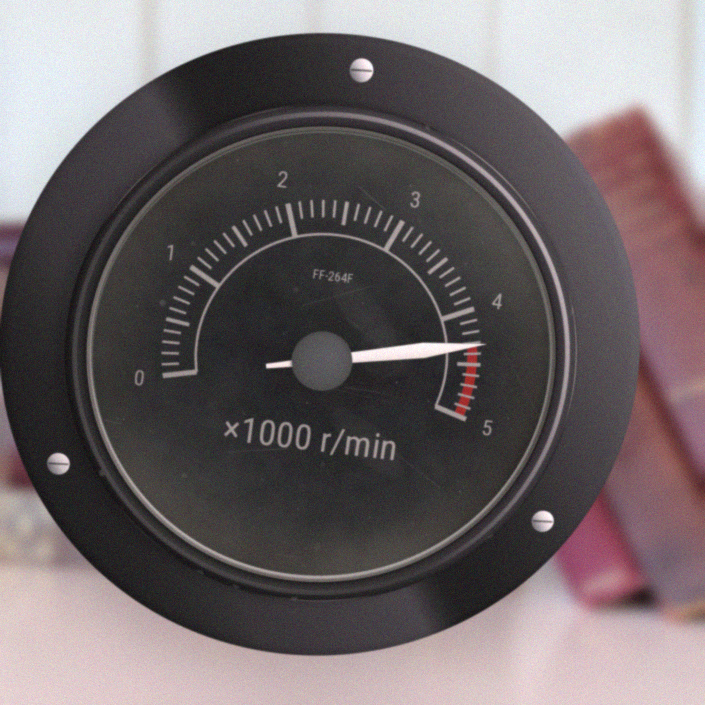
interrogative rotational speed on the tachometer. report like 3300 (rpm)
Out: 4300 (rpm)
